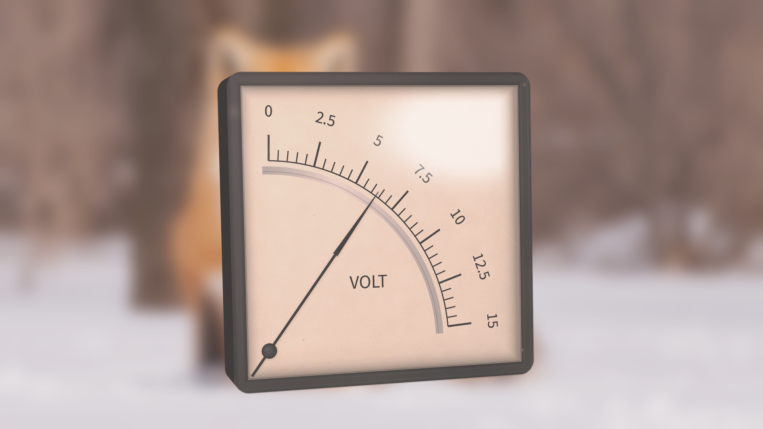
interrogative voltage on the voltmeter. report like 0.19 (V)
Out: 6.25 (V)
